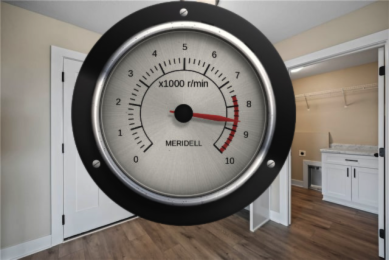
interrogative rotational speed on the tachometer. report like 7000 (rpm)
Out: 8600 (rpm)
